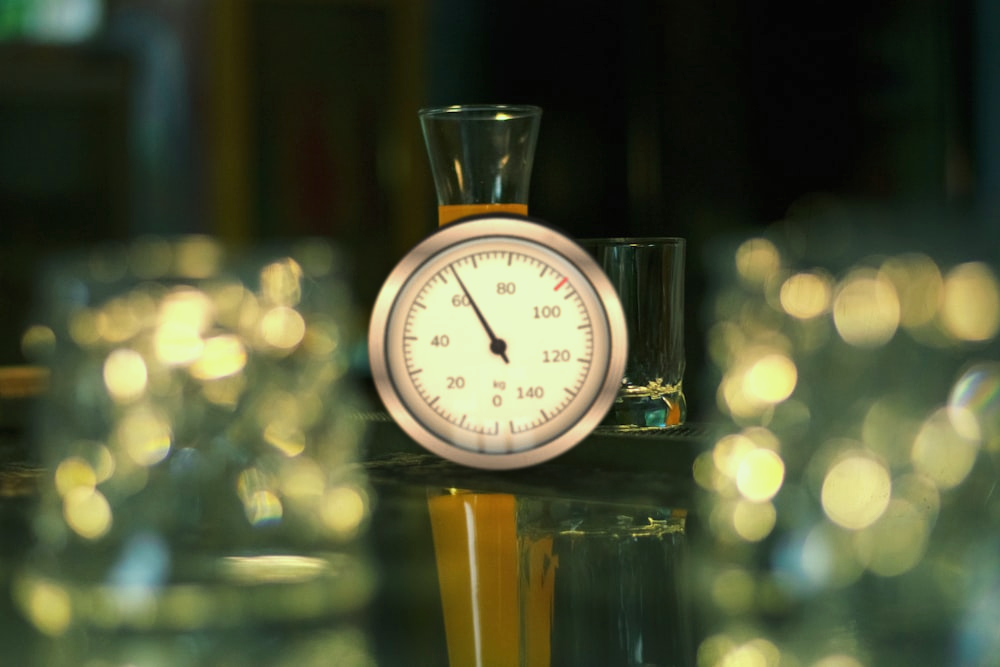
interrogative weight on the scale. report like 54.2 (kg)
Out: 64 (kg)
